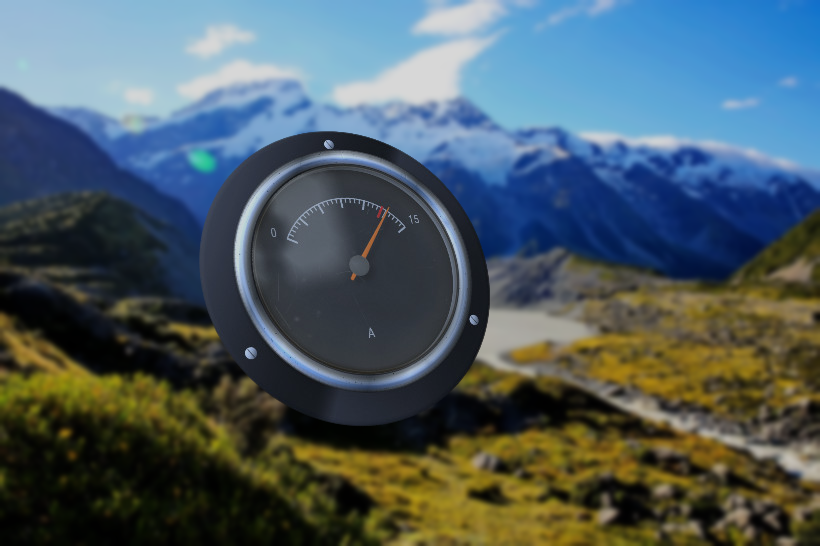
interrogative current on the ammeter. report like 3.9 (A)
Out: 12.5 (A)
